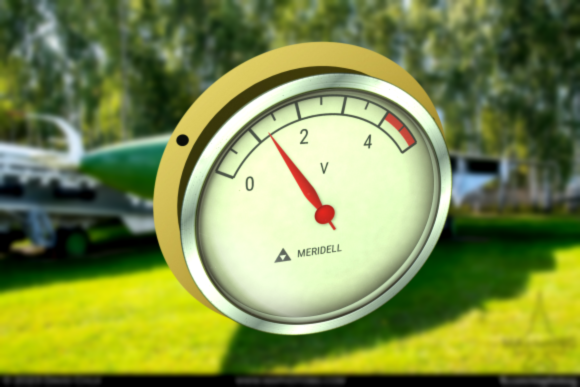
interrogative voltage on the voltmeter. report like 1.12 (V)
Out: 1.25 (V)
